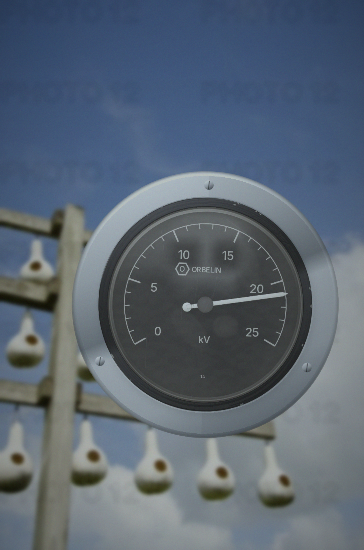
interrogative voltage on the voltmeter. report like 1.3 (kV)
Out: 21 (kV)
